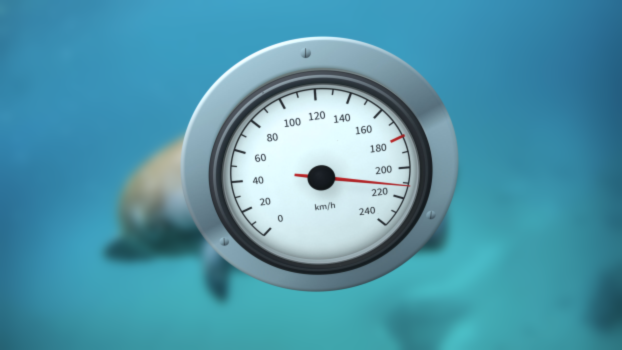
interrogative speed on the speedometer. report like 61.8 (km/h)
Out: 210 (km/h)
